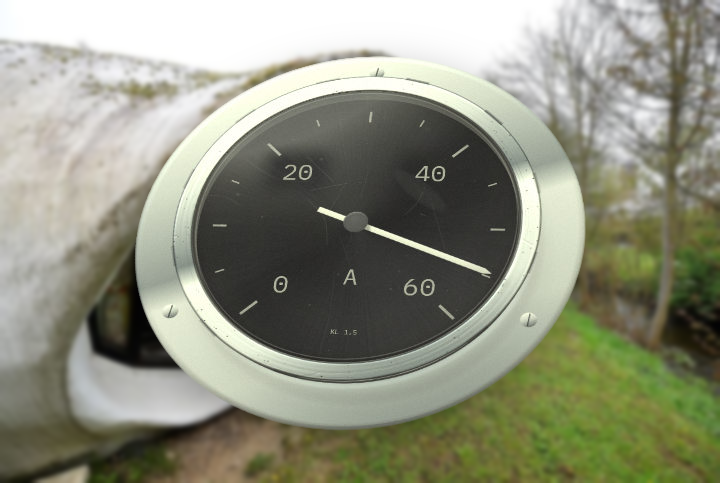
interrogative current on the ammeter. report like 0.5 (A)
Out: 55 (A)
